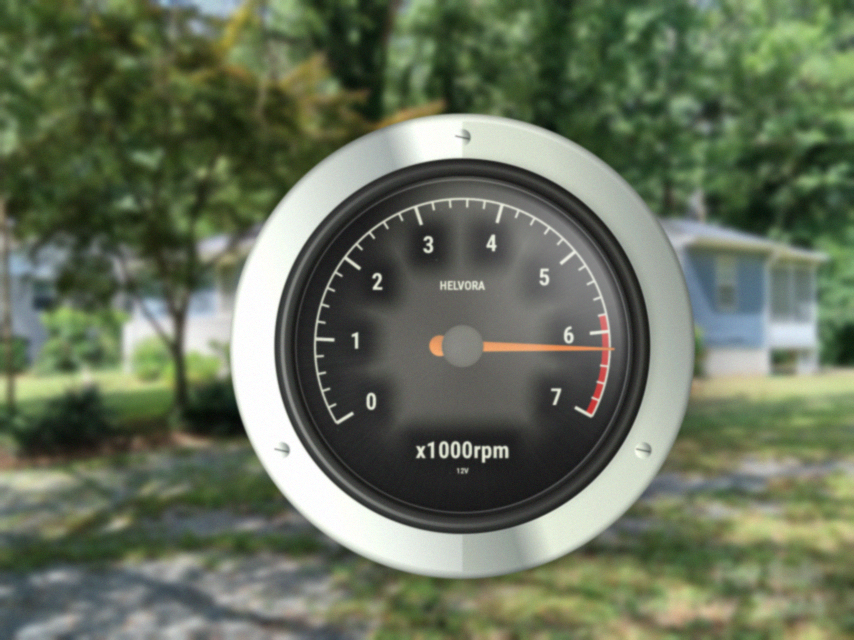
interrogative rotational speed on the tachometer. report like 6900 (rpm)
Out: 6200 (rpm)
